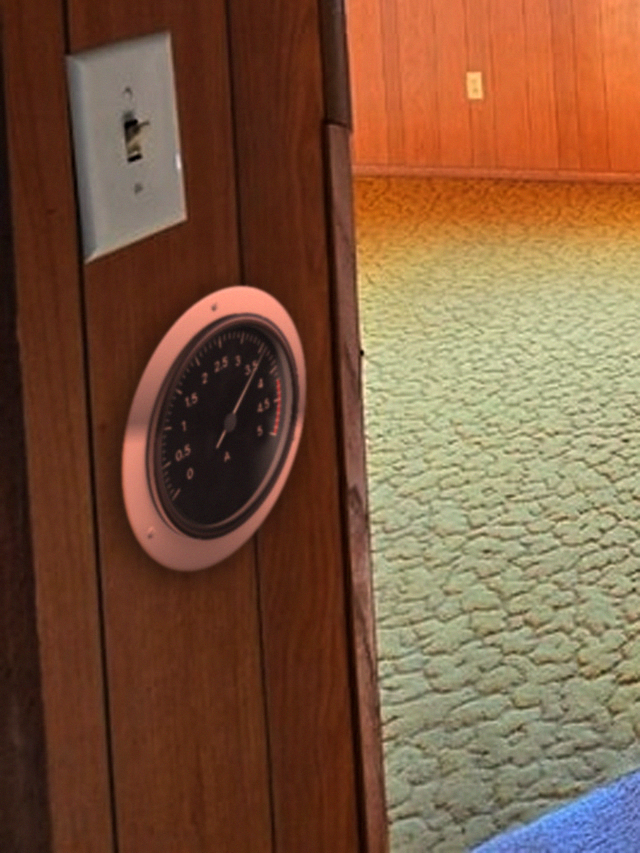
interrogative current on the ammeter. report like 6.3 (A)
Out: 3.5 (A)
